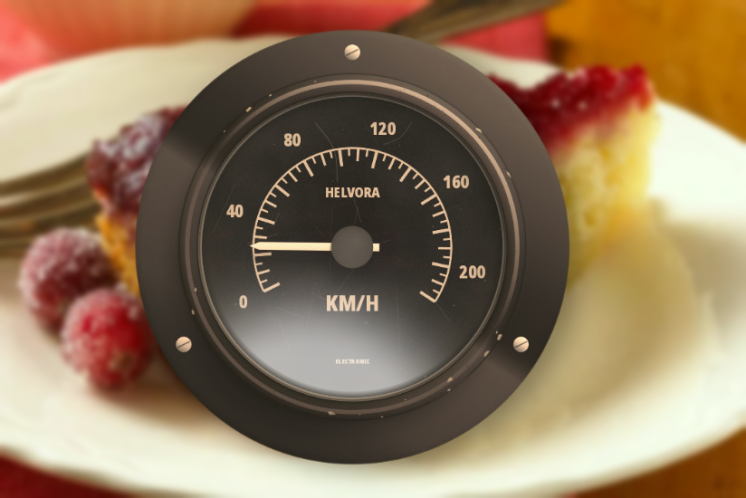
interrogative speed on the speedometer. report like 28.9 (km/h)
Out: 25 (km/h)
